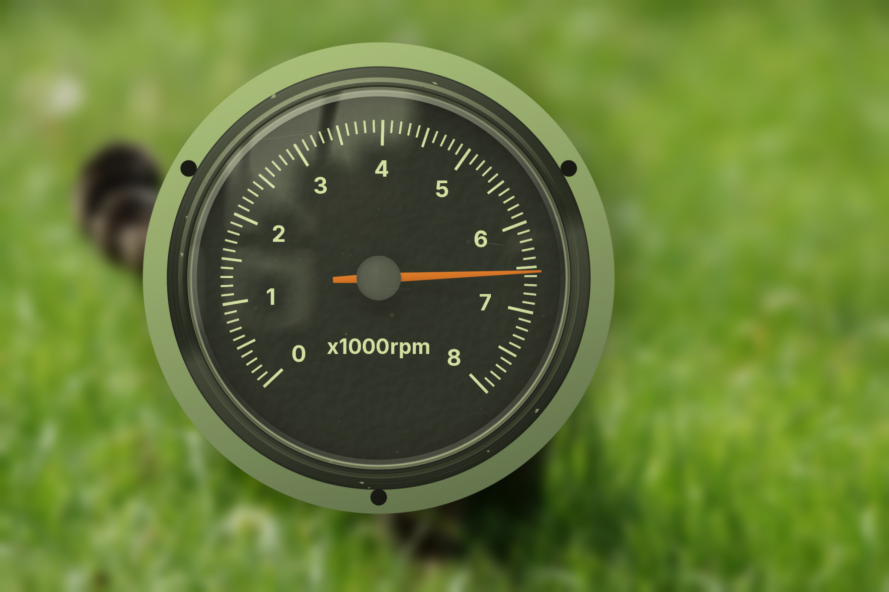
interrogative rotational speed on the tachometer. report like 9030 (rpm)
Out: 6550 (rpm)
